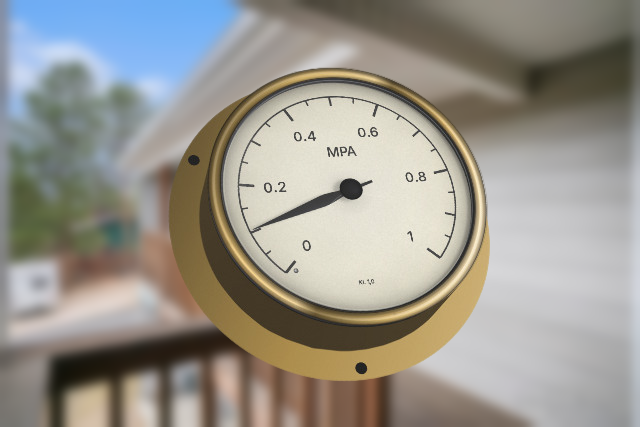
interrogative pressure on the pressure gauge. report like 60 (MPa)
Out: 0.1 (MPa)
